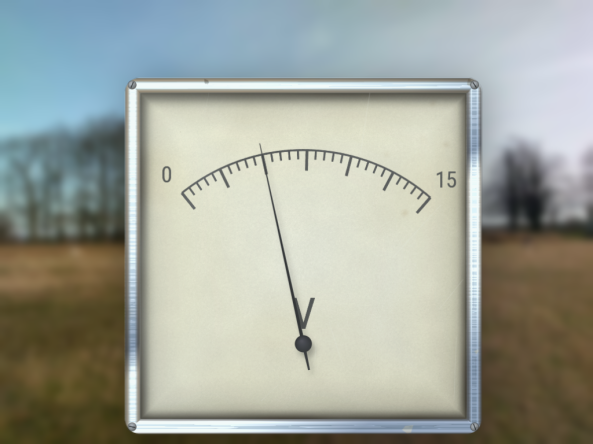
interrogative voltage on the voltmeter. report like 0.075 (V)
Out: 5 (V)
